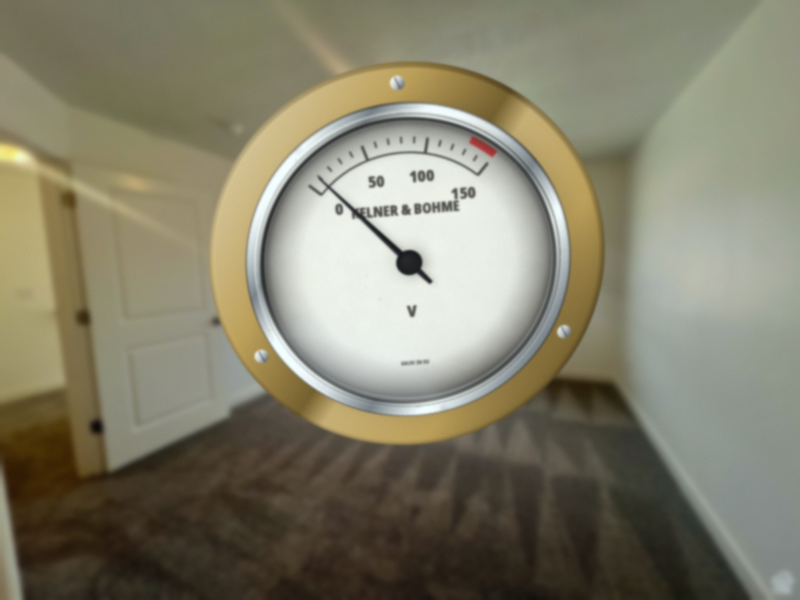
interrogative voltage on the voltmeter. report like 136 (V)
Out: 10 (V)
